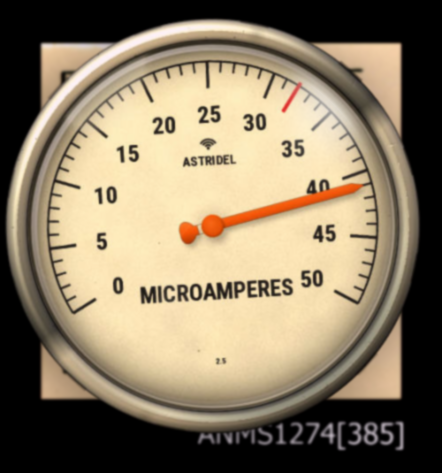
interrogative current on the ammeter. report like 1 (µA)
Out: 41 (µA)
